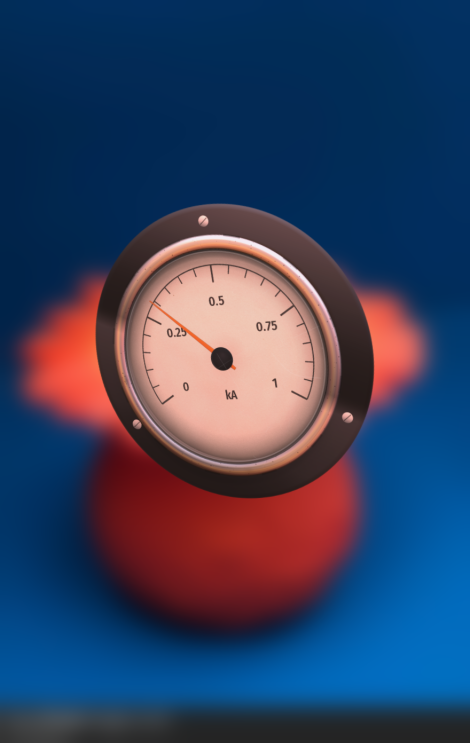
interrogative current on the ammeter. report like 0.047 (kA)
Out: 0.3 (kA)
